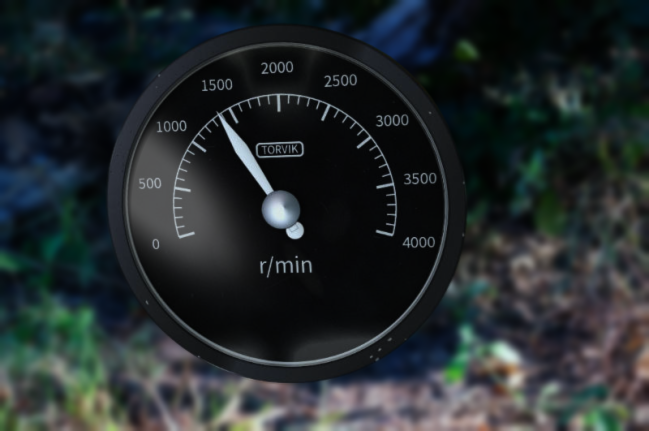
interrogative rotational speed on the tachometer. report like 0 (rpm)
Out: 1400 (rpm)
